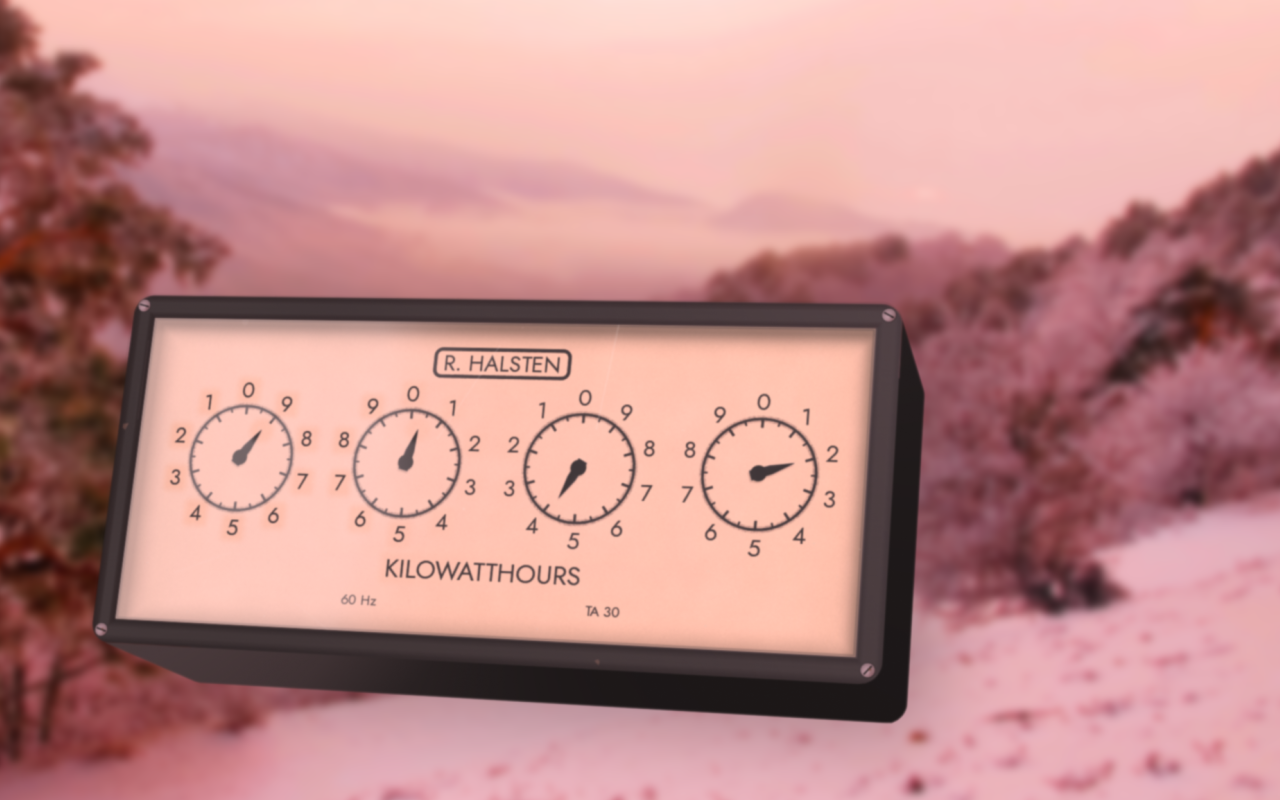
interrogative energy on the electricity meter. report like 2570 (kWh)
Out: 9042 (kWh)
